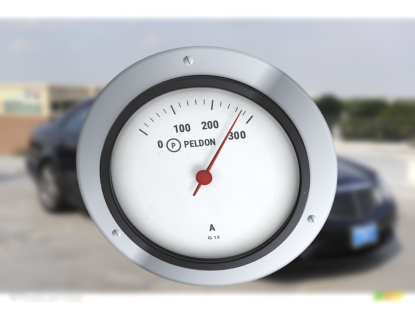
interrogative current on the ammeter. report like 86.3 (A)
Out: 270 (A)
